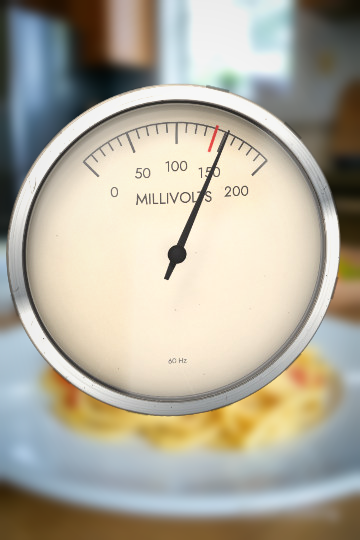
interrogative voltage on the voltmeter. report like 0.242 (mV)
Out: 150 (mV)
